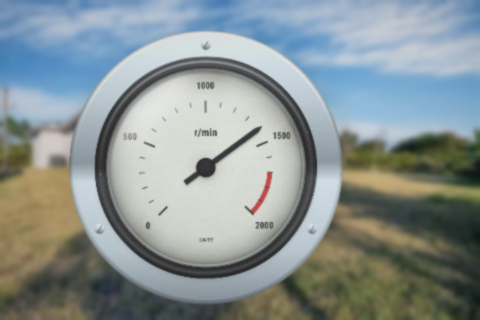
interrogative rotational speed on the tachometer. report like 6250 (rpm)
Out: 1400 (rpm)
